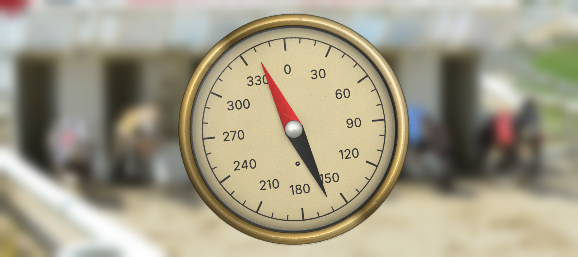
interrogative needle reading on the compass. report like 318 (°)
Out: 340 (°)
